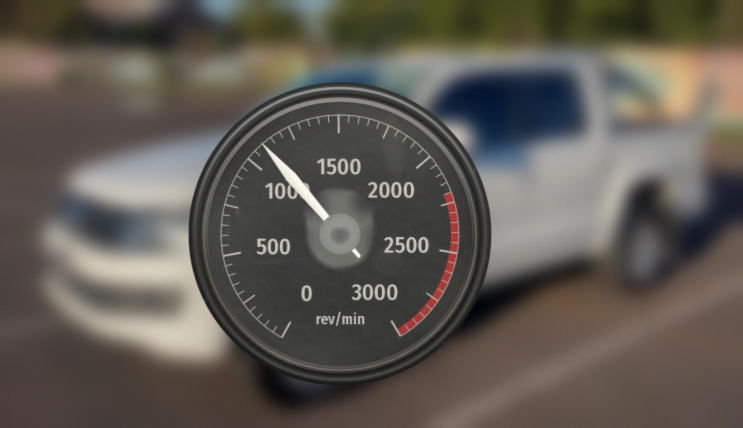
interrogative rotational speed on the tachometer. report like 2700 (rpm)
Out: 1100 (rpm)
